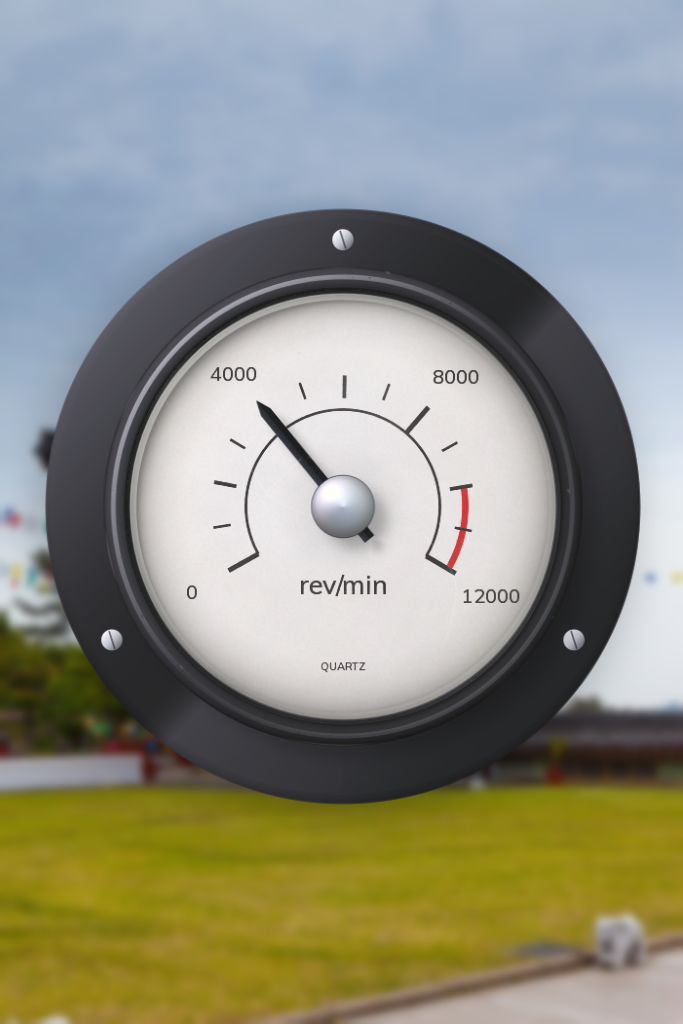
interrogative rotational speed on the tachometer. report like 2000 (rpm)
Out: 4000 (rpm)
